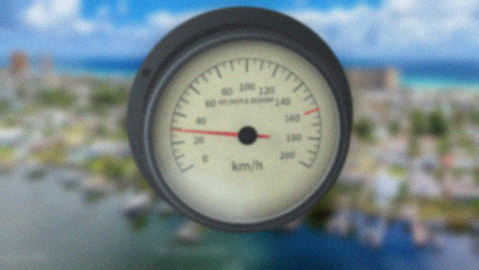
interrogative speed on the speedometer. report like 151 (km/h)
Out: 30 (km/h)
